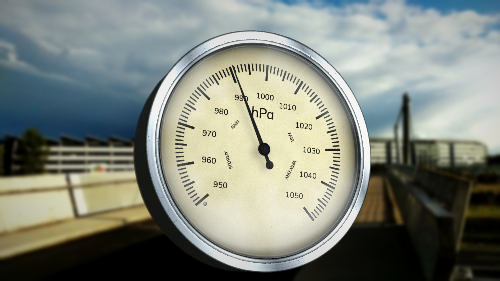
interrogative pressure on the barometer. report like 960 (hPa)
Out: 990 (hPa)
